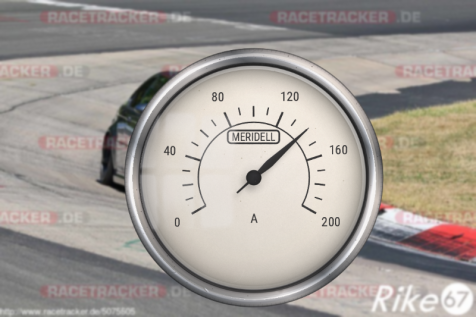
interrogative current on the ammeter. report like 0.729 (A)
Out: 140 (A)
